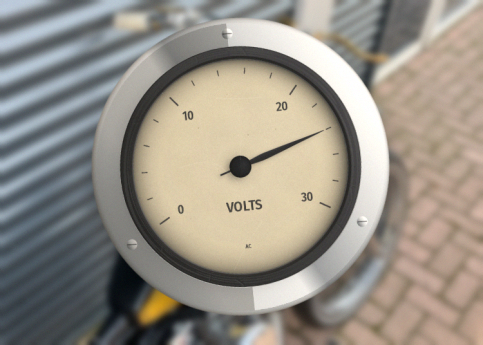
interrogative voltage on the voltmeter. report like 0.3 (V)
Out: 24 (V)
